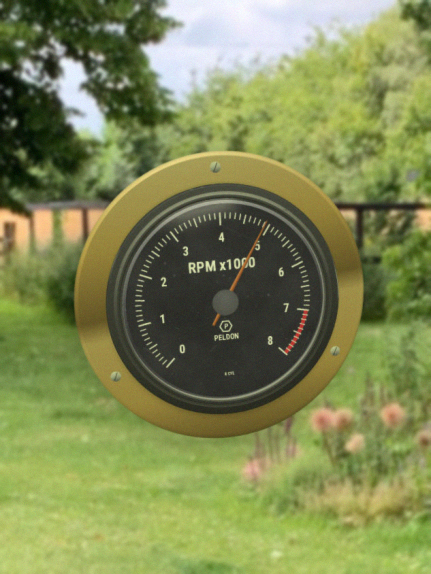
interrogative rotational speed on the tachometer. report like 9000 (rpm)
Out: 4900 (rpm)
